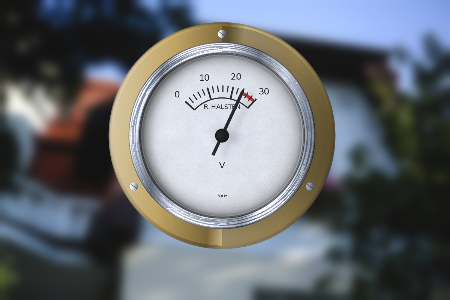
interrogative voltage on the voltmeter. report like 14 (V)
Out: 24 (V)
